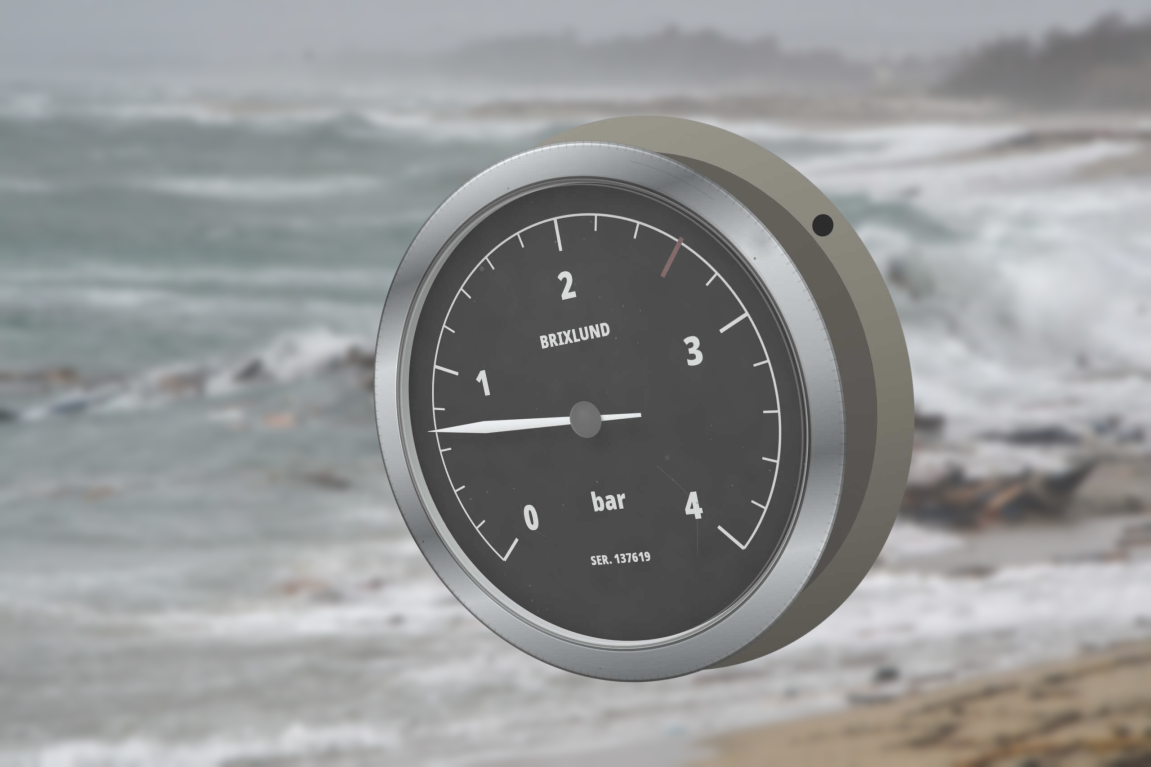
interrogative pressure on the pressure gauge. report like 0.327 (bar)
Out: 0.7 (bar)
